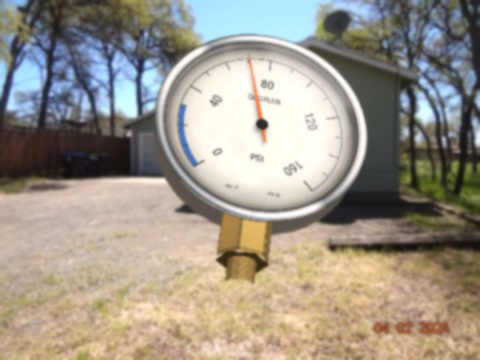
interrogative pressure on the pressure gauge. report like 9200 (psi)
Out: 70 (psi)
